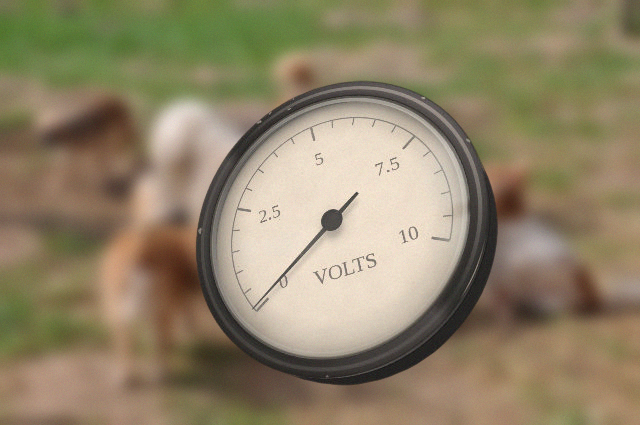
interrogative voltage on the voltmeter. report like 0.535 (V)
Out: 0 (V)
